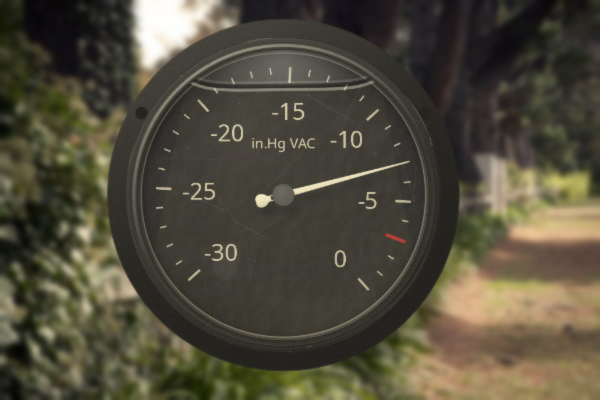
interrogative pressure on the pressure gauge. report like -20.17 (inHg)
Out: -7 (inHg)
